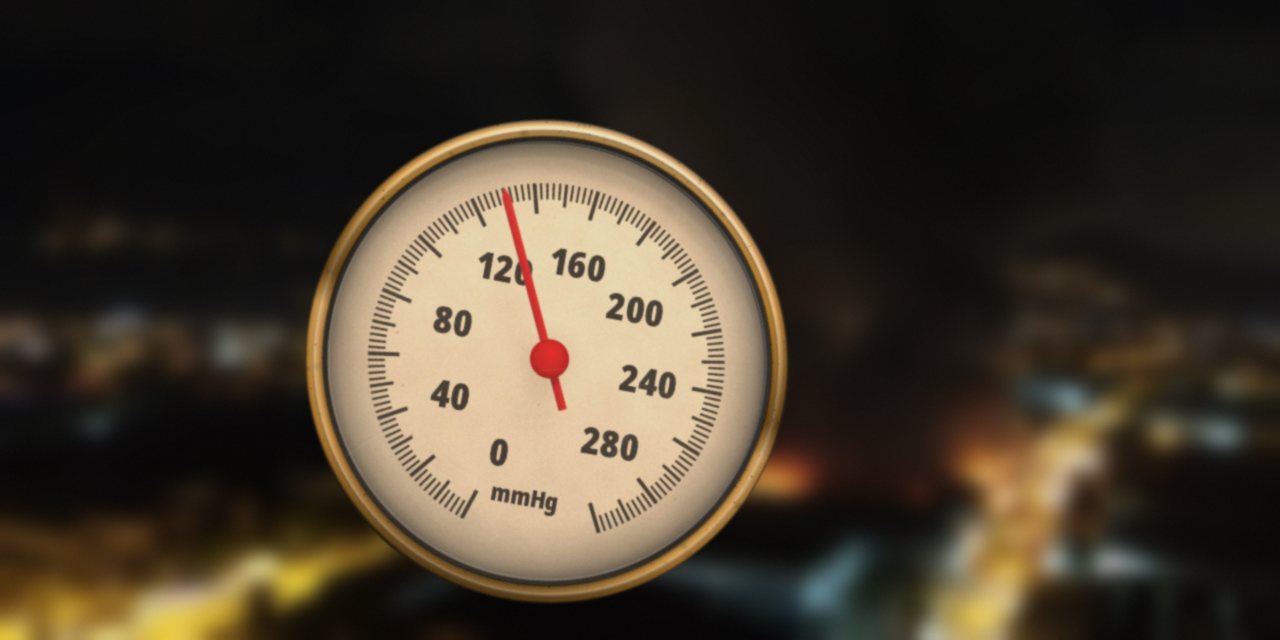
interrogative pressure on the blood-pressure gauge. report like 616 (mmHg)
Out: 130 (mmHg)
